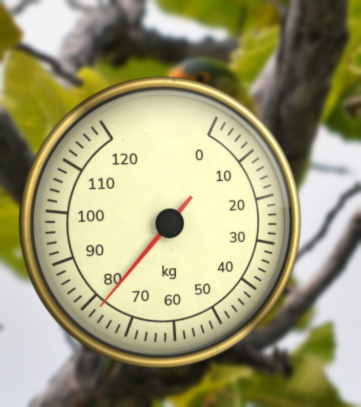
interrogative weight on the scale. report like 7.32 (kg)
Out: 78 (kg)
